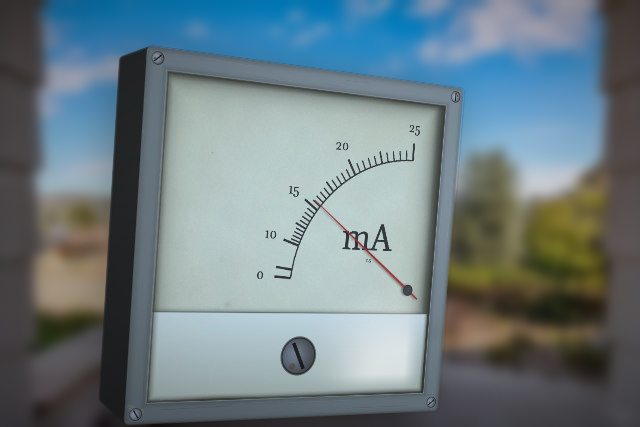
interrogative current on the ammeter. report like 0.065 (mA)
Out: 15.5 (mA)
